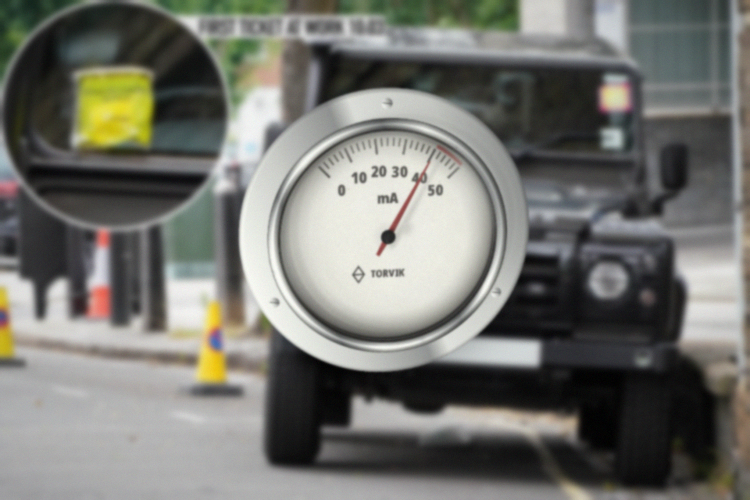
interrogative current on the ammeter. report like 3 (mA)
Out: 40 (mA)
